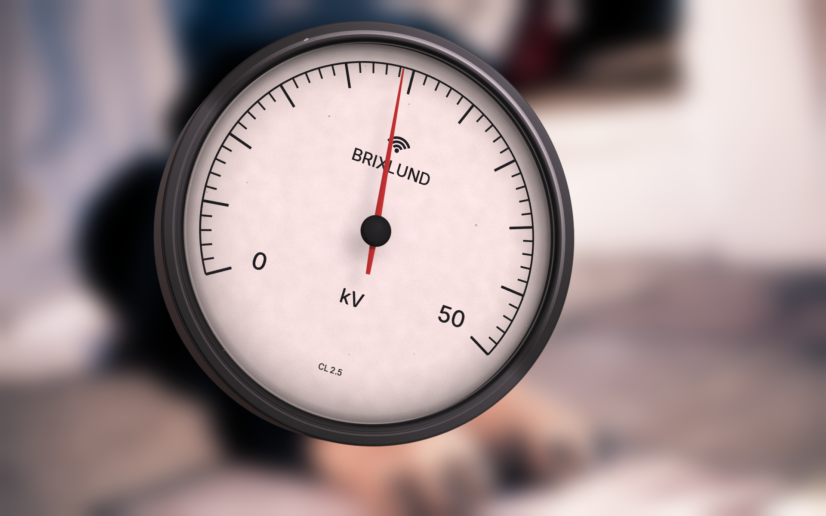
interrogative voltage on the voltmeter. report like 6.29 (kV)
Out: 24 (kV)
